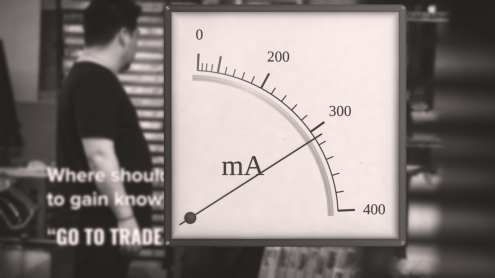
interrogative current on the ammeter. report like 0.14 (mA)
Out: 310 (mA)
